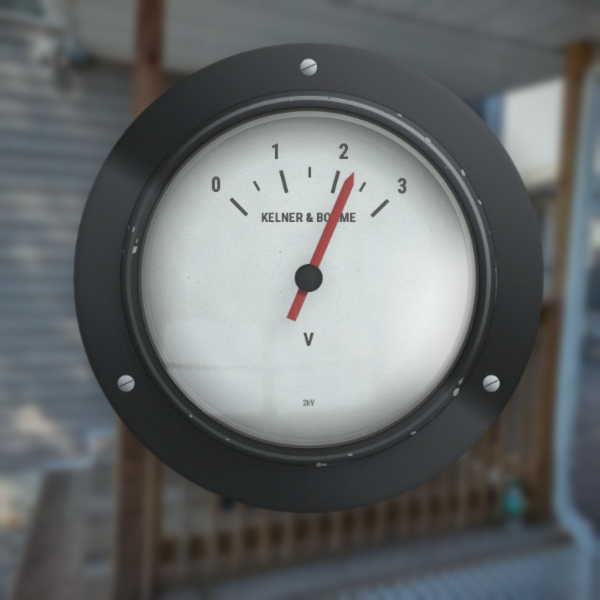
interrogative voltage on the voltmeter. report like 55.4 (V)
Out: 2.25 (V)
